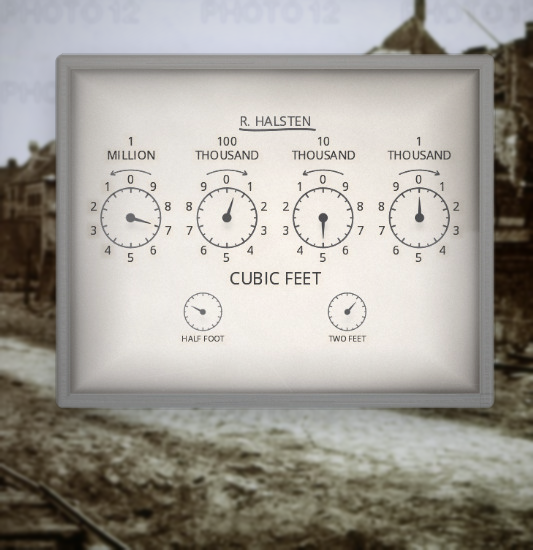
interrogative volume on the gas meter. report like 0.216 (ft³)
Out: 705000 (ft³)
